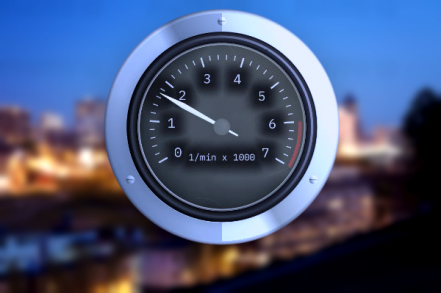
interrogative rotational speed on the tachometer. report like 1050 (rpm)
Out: 1700 (rpm)
